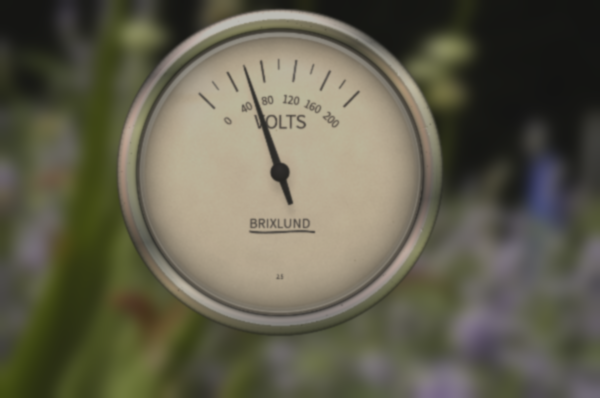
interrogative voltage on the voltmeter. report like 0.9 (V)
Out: 60 (V)
